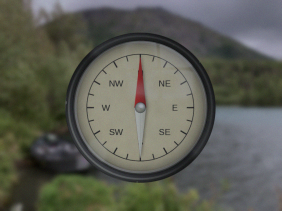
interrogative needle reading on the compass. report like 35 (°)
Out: 0 (°)
